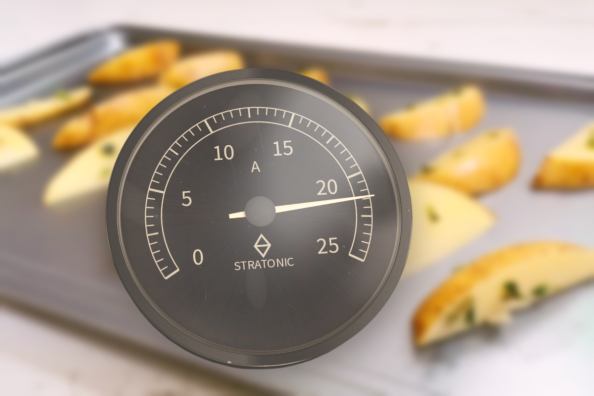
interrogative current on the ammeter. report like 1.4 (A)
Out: 21.5 (A)
